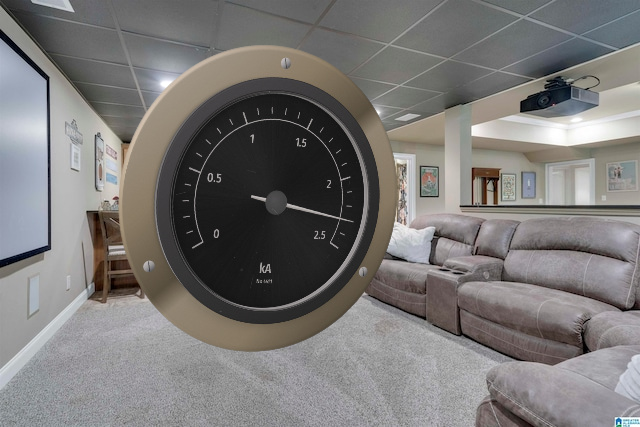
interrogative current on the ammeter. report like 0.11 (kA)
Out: 2.3 (kA)
